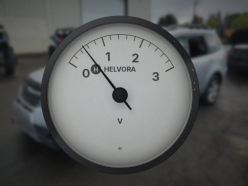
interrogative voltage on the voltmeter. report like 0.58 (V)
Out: 0.5 (V)
